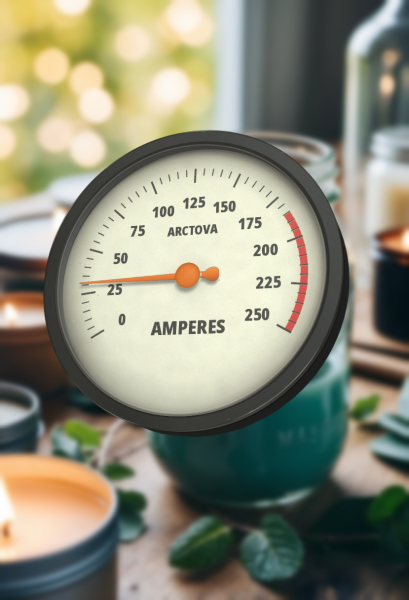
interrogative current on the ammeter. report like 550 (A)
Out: 30 (A)
